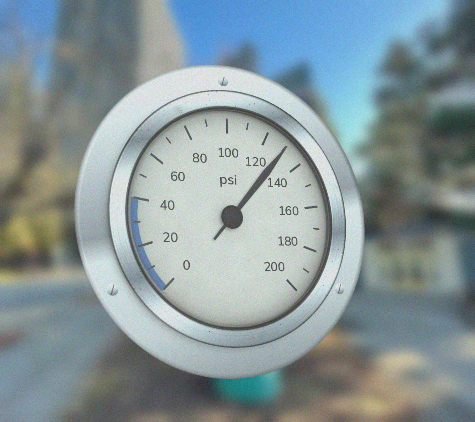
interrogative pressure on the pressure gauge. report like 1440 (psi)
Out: 130 (psi)
